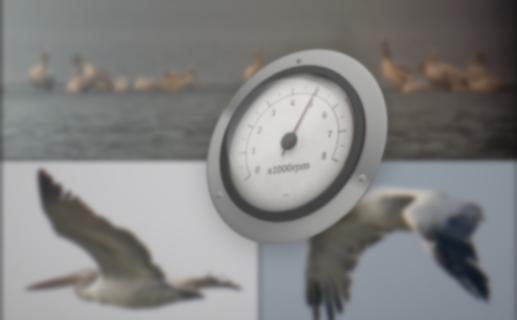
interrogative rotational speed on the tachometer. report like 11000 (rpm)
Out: 5000 (rpm)
